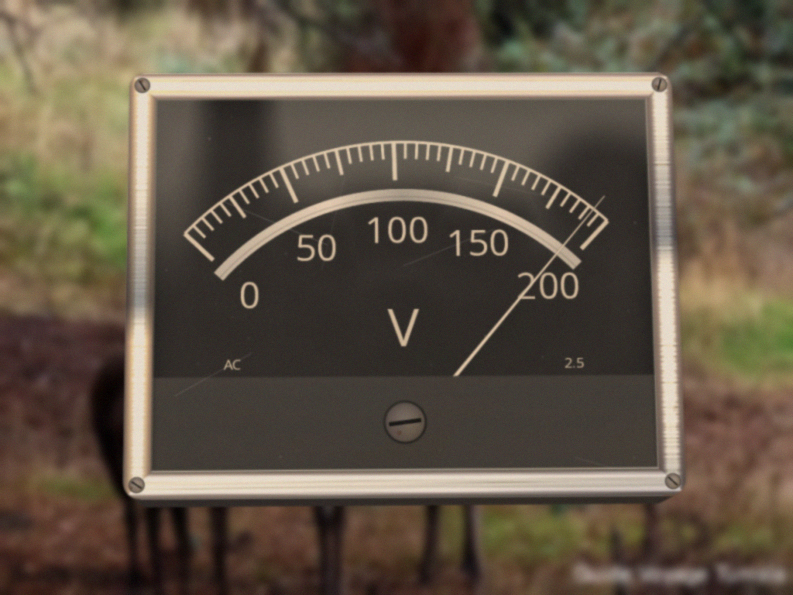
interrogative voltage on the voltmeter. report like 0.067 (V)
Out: 192.5 (V)
